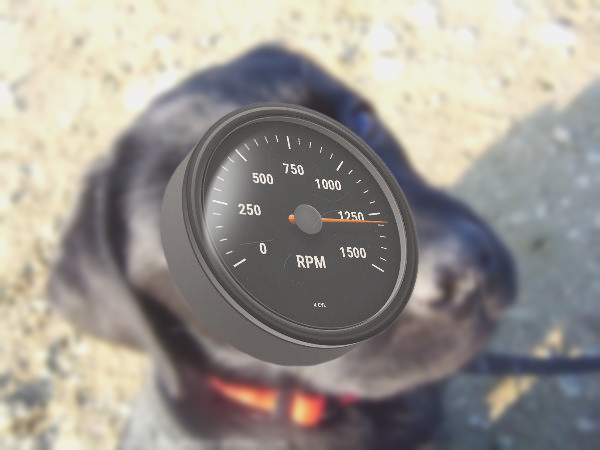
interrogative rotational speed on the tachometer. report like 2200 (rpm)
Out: 1300 (rpm)
